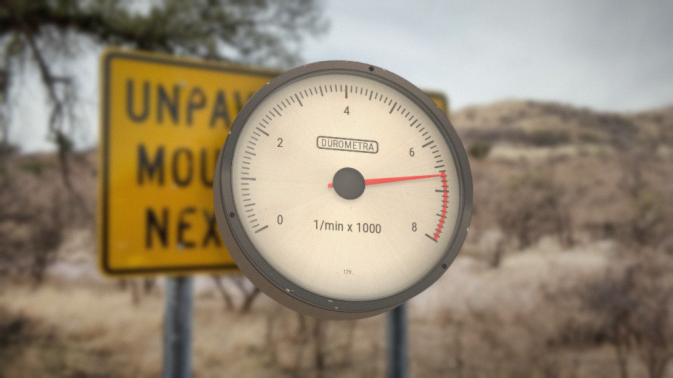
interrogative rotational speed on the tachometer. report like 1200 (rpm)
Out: 6700 (rpm)
